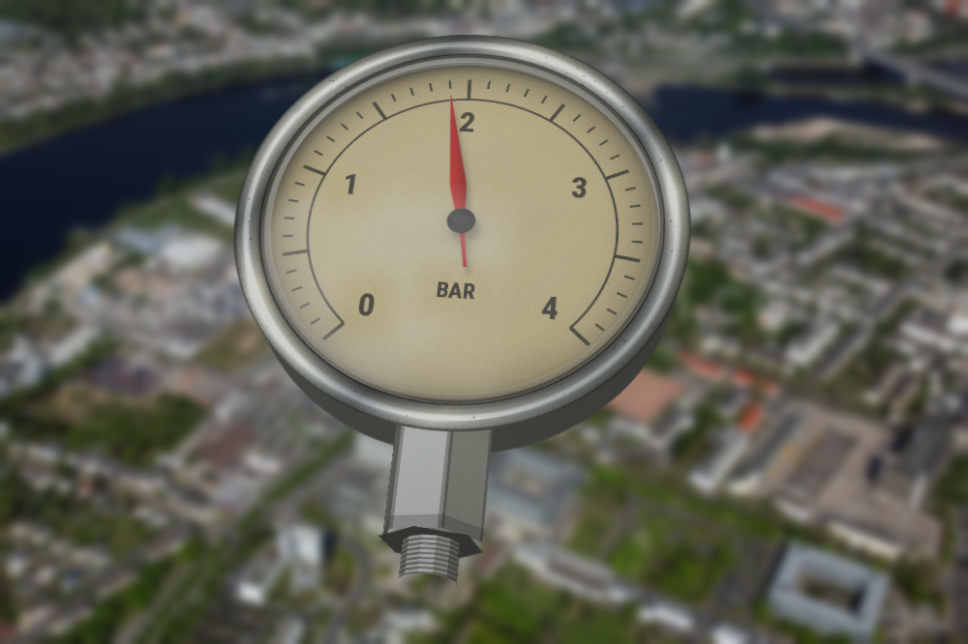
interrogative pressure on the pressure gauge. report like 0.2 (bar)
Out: 1.9 (bar)
